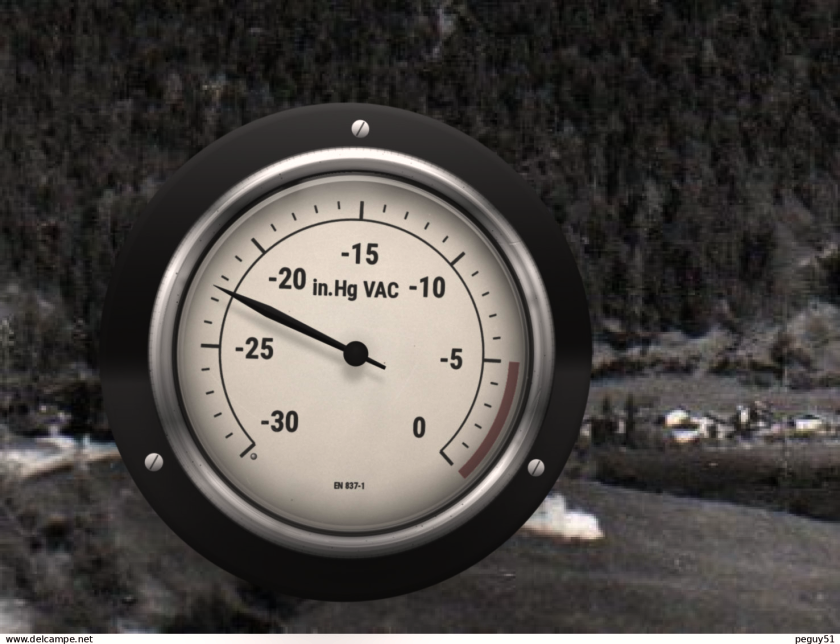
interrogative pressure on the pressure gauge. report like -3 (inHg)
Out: -22.5 (inHg)
